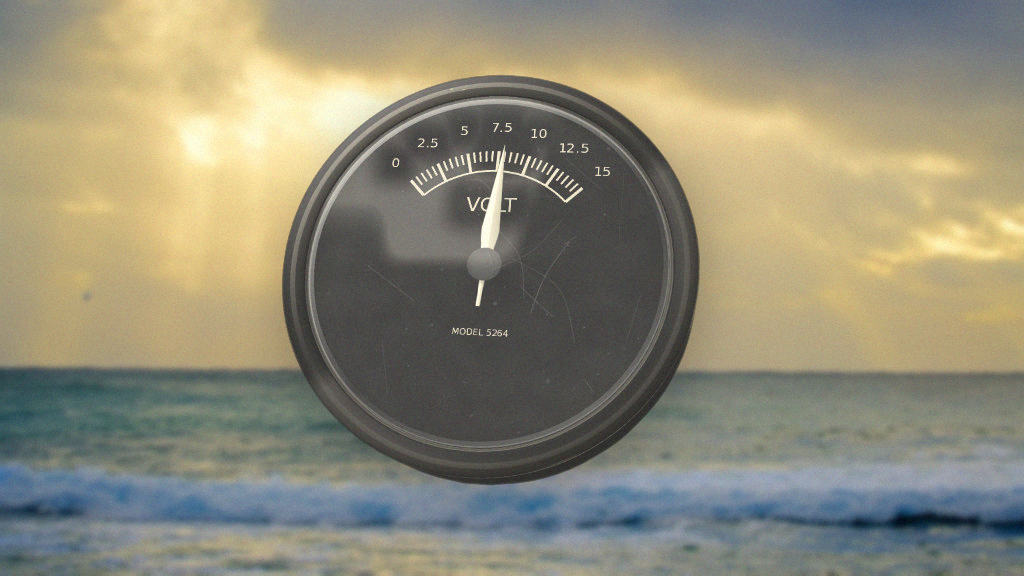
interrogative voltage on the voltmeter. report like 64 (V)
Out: 8 (V)
